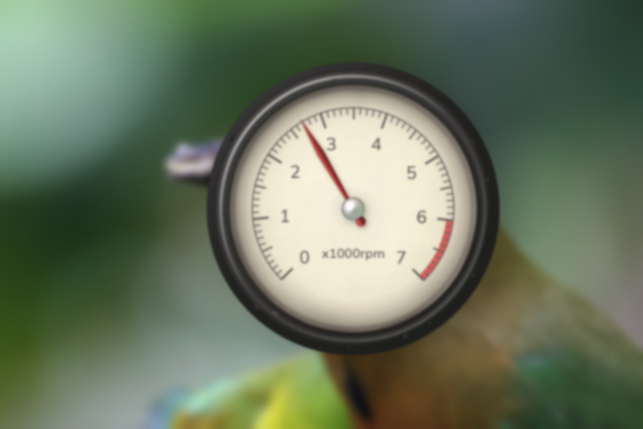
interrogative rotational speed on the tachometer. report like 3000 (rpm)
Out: 2700 (rpm)
